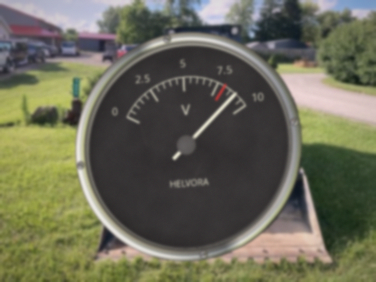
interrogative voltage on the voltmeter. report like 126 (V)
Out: 9 (V)
